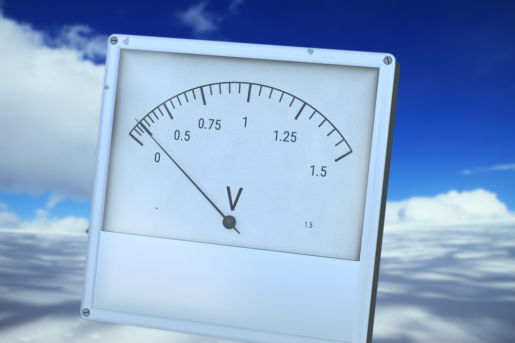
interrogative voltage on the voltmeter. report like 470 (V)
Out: 0.25 (V)
